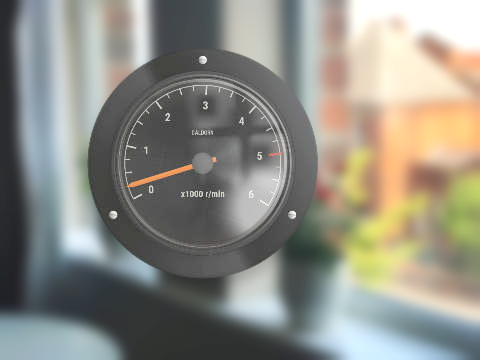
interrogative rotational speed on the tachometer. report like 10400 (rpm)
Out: 250 (rpm)
